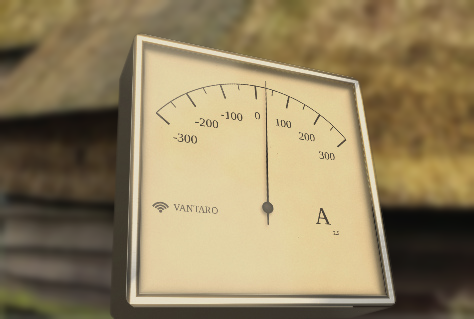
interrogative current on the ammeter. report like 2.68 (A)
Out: 25 (A)
